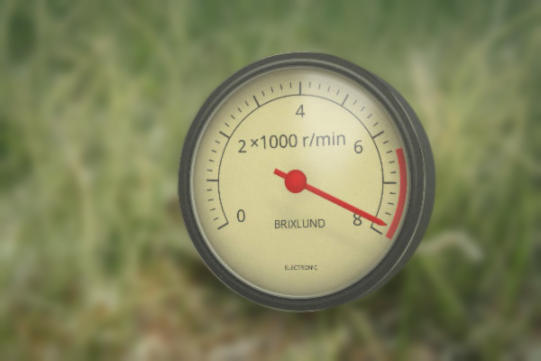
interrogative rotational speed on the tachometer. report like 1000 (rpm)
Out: 7800 (rpm)
